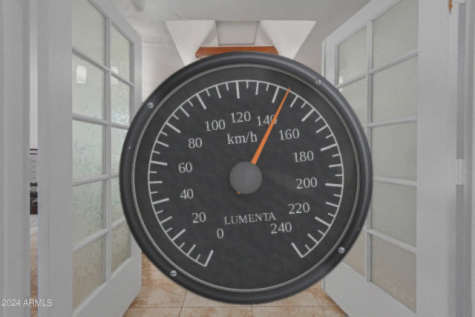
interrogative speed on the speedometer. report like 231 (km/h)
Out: 145 (km/h)
